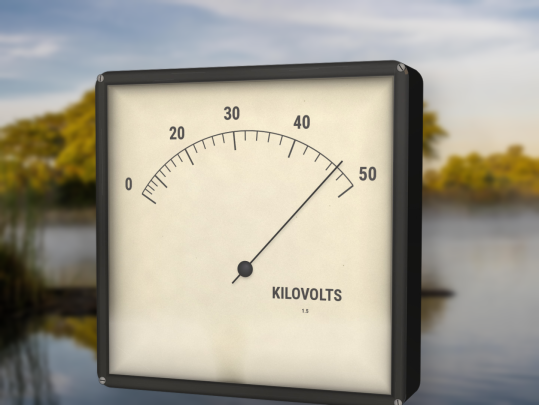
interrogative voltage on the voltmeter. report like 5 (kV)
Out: 47 (kV)
